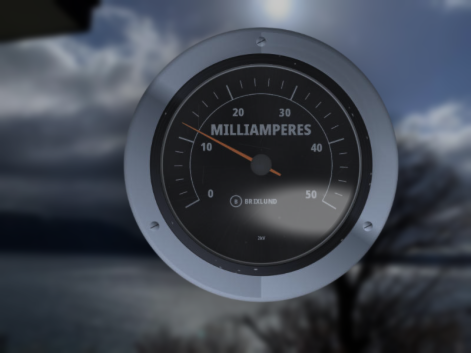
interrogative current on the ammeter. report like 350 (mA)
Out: 12 (mA)
